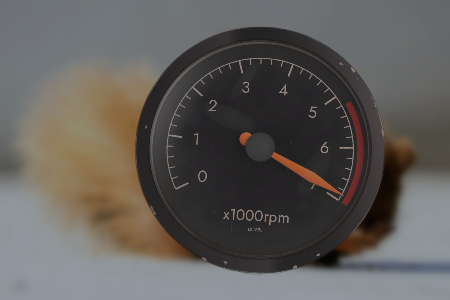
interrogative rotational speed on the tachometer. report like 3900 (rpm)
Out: 6900 (rpm)
